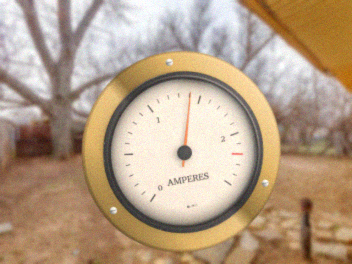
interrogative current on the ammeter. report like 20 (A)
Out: 1.4 (A)
